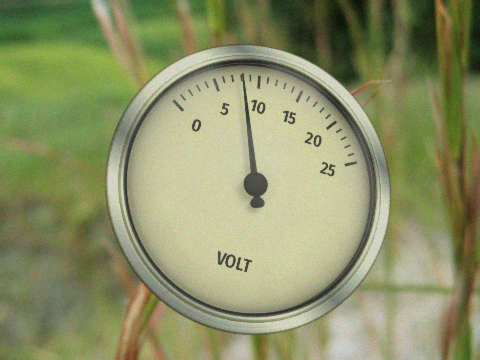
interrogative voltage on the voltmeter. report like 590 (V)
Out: 8 (V)
